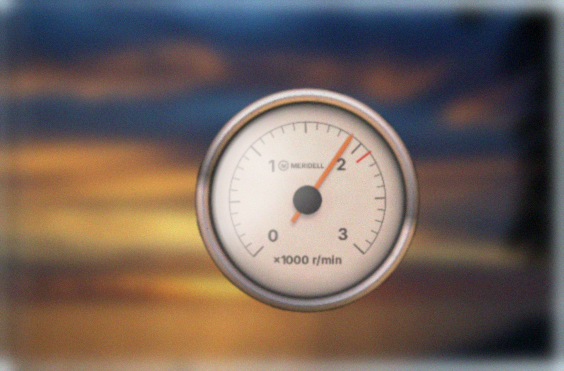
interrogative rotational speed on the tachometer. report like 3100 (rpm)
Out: 1900 (rpm)
